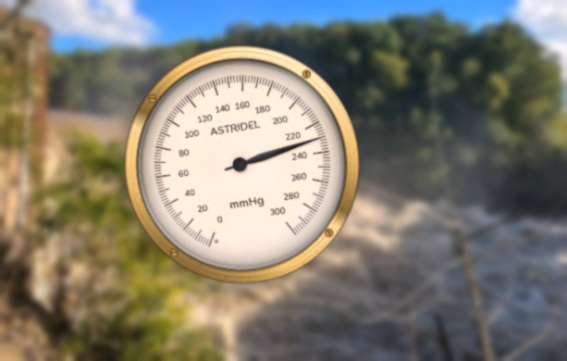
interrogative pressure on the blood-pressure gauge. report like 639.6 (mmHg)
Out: 230 (mmHg)
